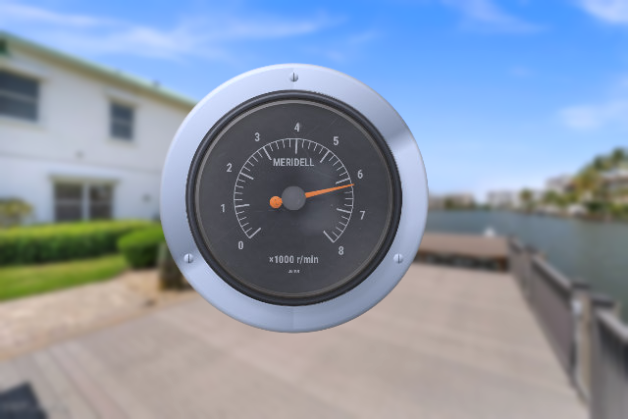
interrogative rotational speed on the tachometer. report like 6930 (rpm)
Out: 6200 (rpm)
